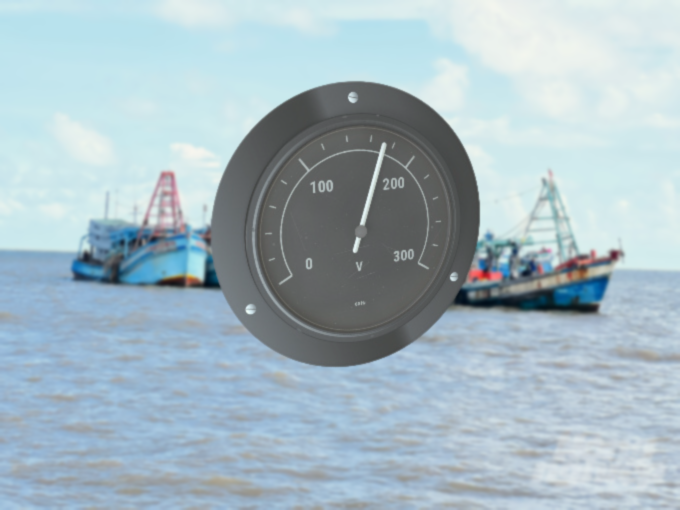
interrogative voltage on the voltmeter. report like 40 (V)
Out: 170 (V)
